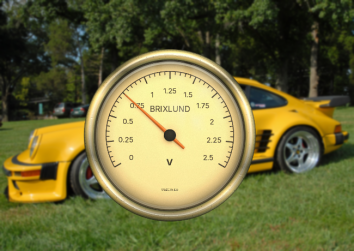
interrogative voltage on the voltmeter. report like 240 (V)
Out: 0.75 (V)
